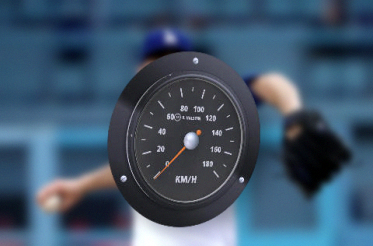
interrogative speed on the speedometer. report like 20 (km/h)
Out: 0 (km/h)
